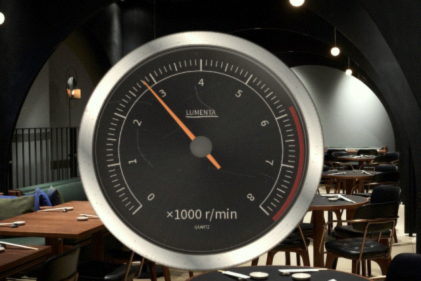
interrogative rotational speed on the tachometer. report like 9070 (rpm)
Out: 2800 (rpm)
